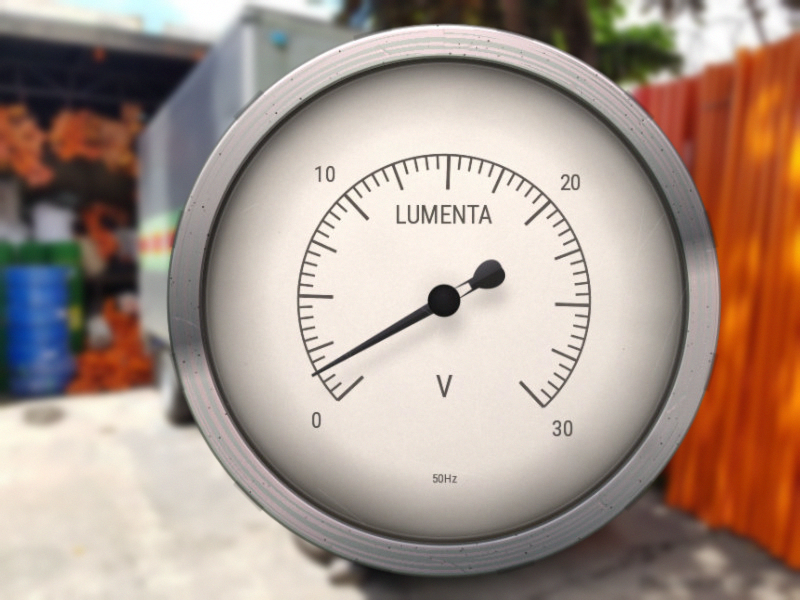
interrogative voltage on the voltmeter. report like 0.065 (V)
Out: 1.5 (V)
